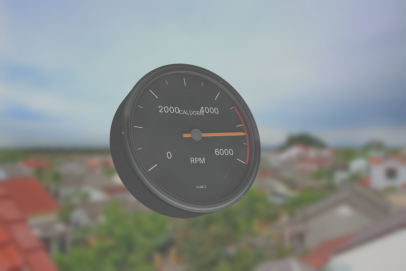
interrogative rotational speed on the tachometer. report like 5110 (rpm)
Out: 5250 (rpm)
